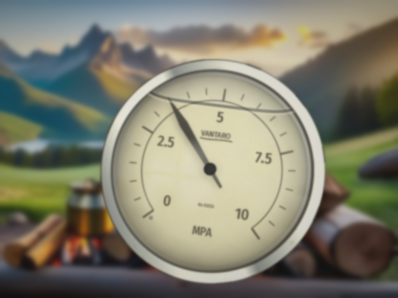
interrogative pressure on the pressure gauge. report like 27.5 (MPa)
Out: 3.5 (MPa)
